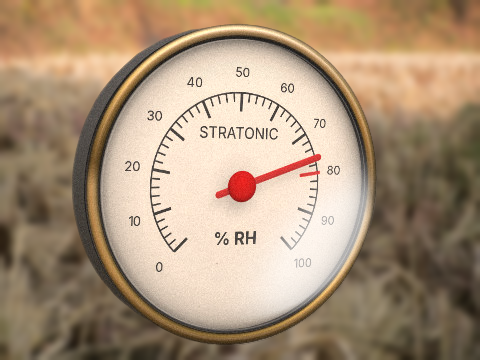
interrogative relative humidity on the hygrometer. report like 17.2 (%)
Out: 76 (%)
